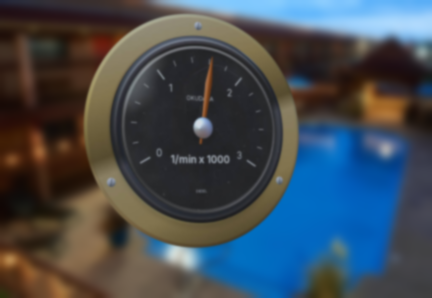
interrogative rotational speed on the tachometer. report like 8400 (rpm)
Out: 1600 (rpm)
